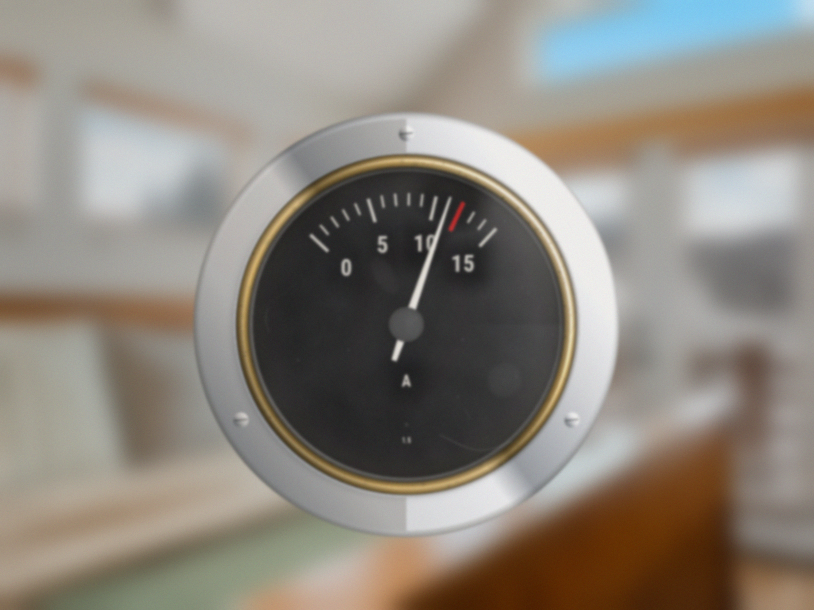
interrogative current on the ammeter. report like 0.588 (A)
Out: 11 (A)
